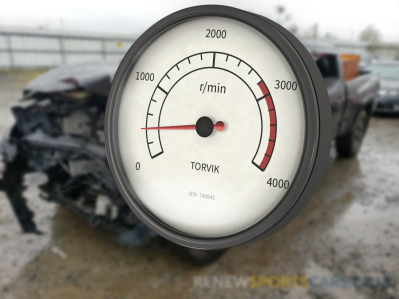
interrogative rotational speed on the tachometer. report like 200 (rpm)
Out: 400 (rpm)
